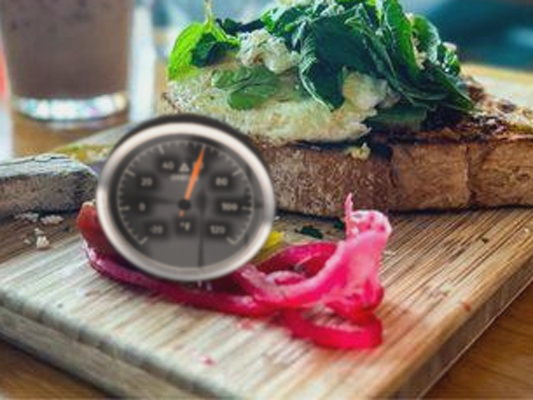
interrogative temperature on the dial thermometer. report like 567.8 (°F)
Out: 60 (°F)
